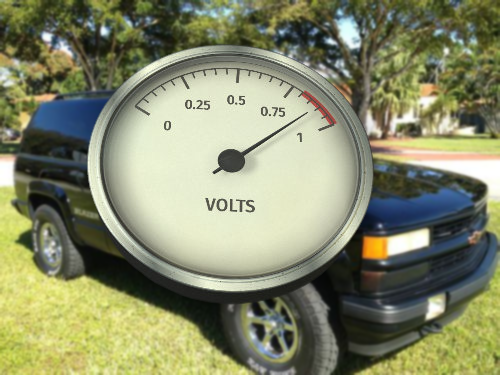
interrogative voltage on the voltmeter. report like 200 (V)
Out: 0.9 (V)
